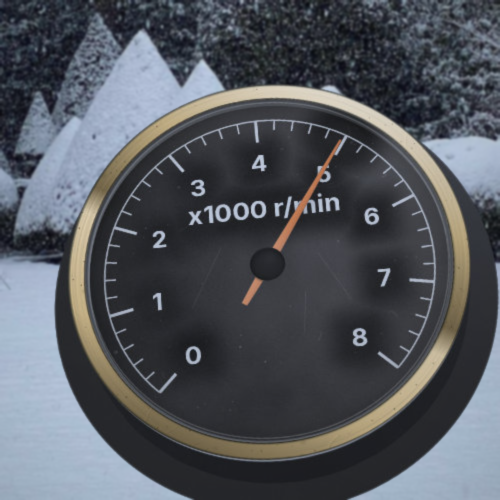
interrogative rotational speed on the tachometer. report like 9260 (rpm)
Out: 5000 (rpm)
